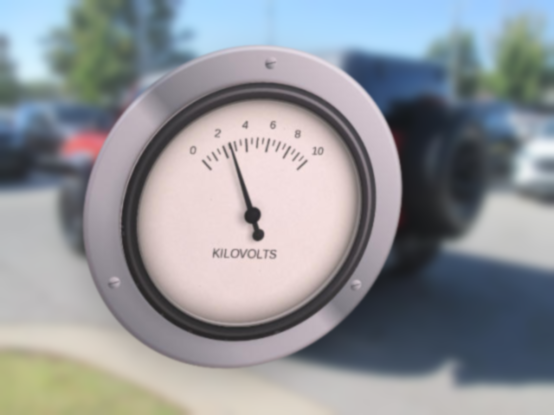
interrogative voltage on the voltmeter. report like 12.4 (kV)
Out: 2.5 (kV)
